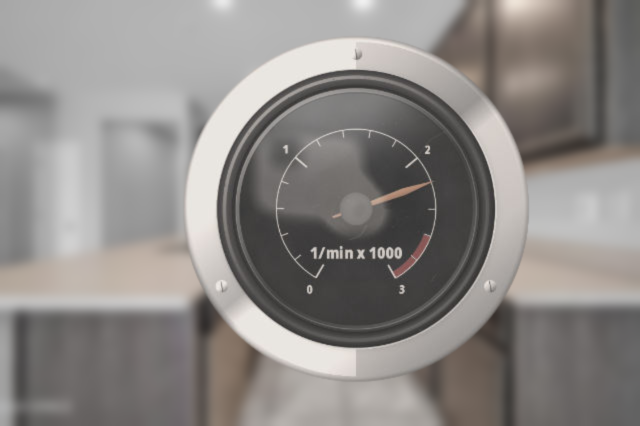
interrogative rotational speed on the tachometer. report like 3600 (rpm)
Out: 2200 (rpm)
